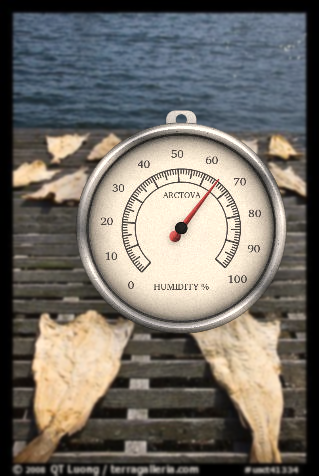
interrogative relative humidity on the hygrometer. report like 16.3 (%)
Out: 65 (%)
